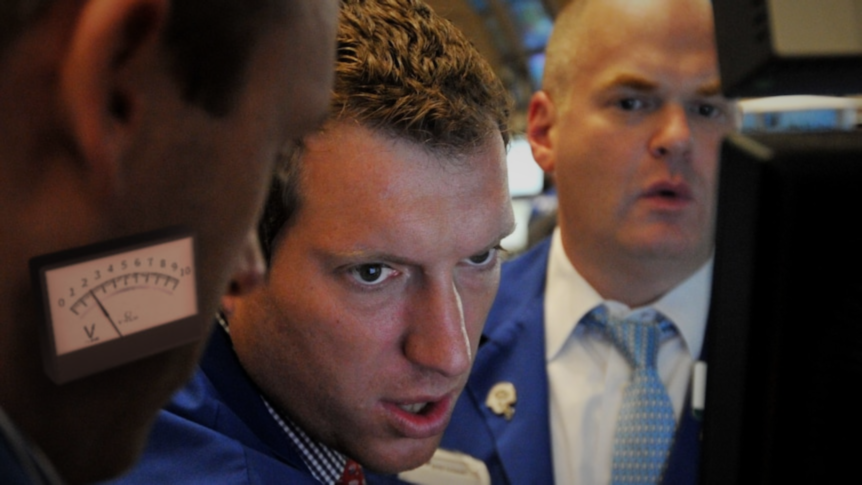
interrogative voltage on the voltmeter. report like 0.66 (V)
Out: 2 (V)
